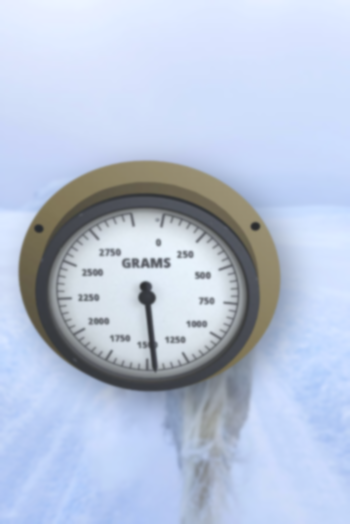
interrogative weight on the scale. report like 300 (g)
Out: 1450 (g)
